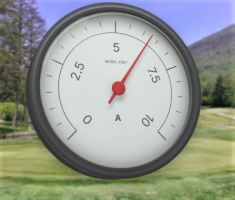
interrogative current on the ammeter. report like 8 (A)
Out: 6.25 (A)
